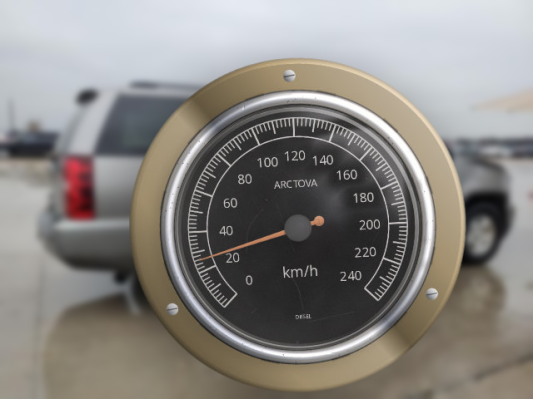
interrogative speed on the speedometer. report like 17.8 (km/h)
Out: 26 (km/h)
